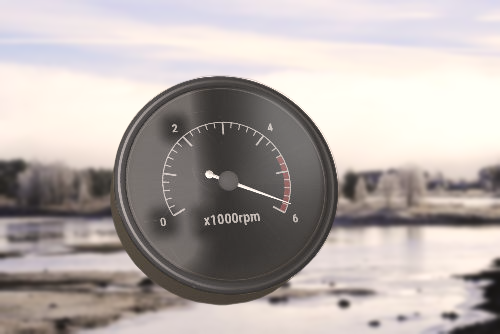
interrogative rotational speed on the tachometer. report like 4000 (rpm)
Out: 5800 (rpm)
